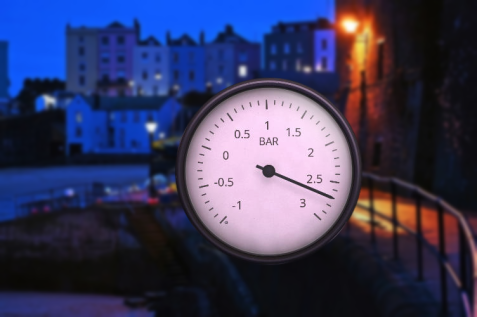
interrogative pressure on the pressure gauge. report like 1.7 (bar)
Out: 2.7 (bar)
